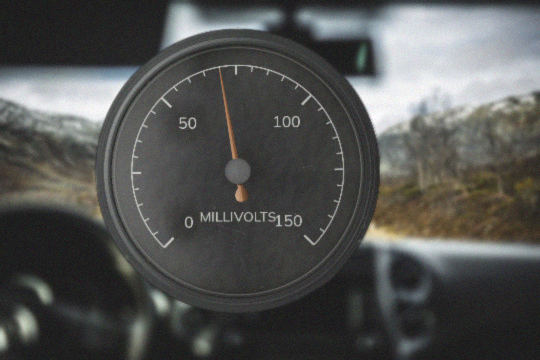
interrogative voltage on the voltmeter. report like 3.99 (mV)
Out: 70 (mV)
